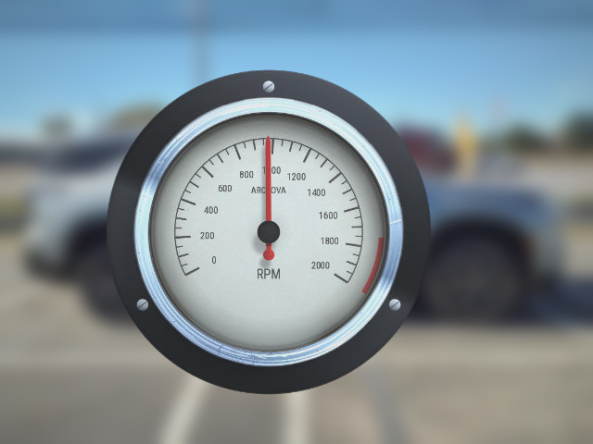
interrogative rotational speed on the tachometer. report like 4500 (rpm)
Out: 975 (rpm)
